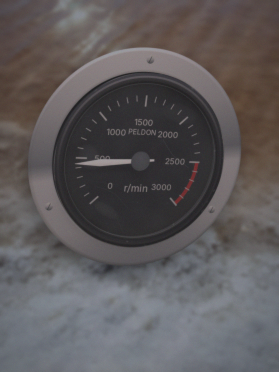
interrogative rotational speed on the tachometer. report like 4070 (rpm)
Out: 450 (rpm)
